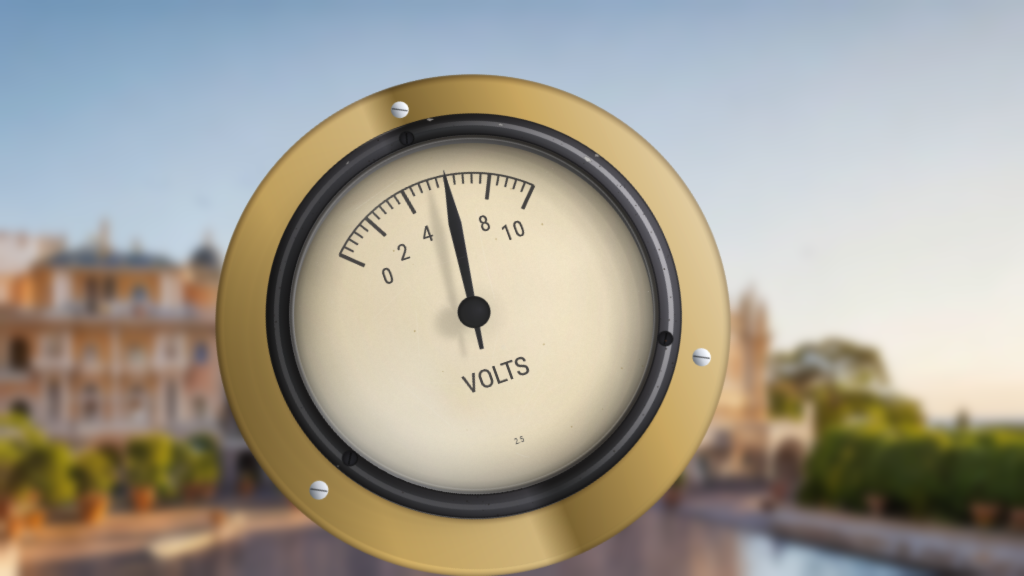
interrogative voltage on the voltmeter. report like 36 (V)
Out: 6 (V)
